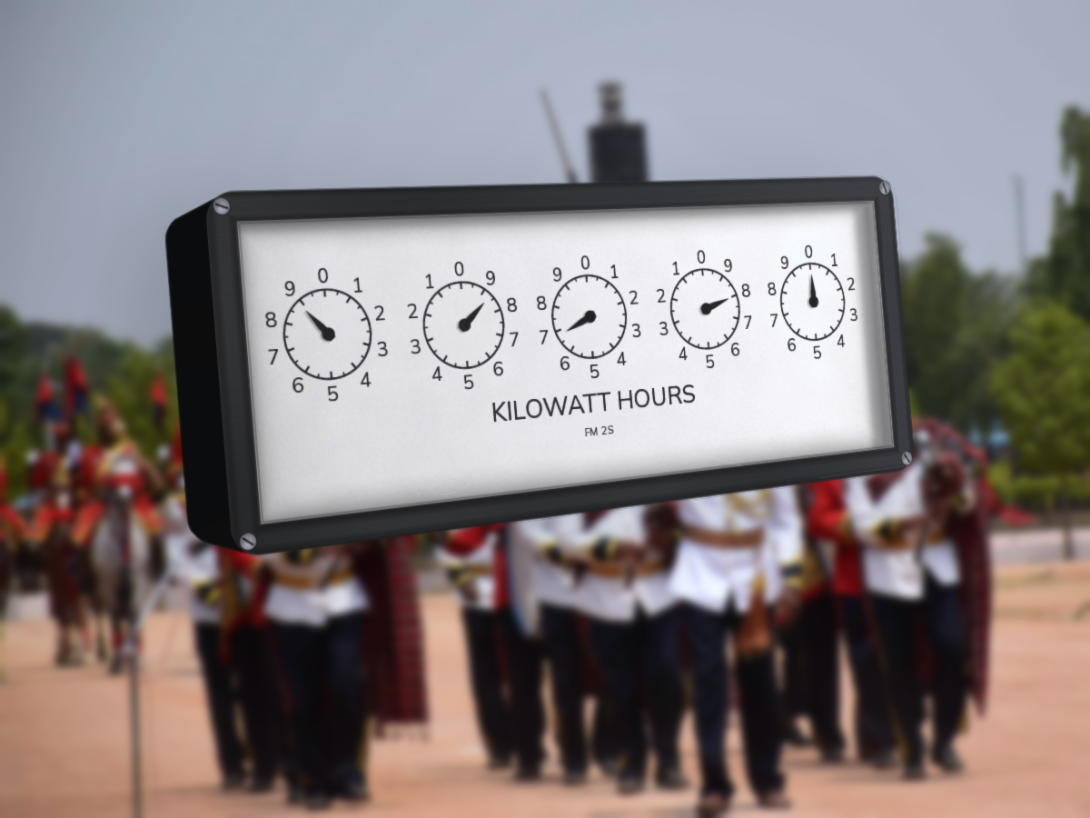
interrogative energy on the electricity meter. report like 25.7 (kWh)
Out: 88680 (kWh)
